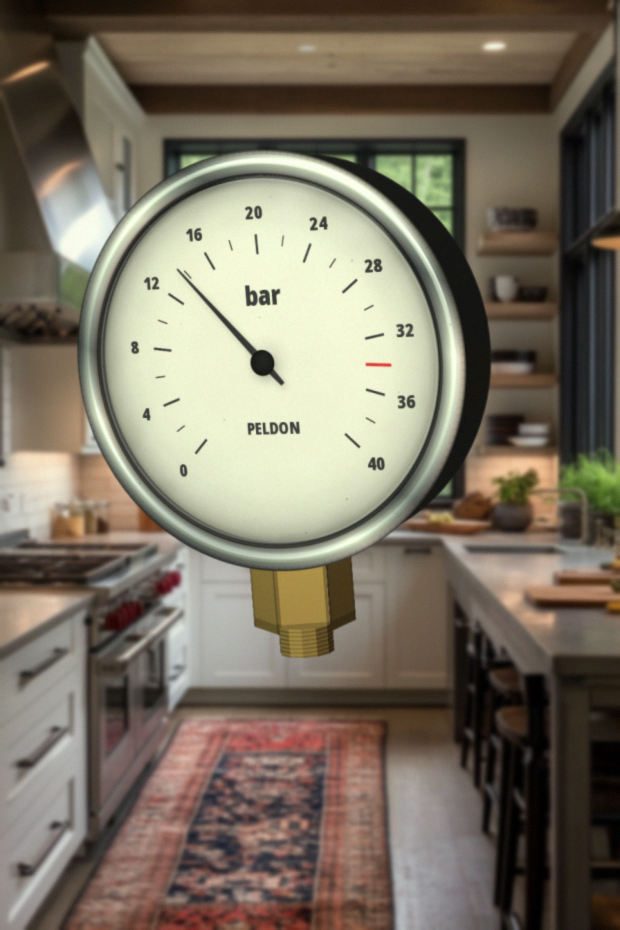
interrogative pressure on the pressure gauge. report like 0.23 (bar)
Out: 14 (bar)
